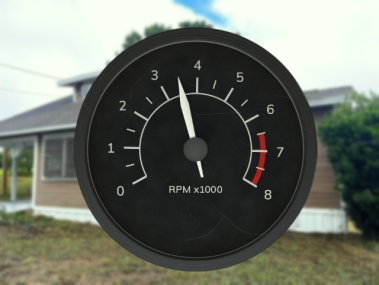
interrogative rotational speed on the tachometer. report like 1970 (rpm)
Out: 3500 (rpm)
